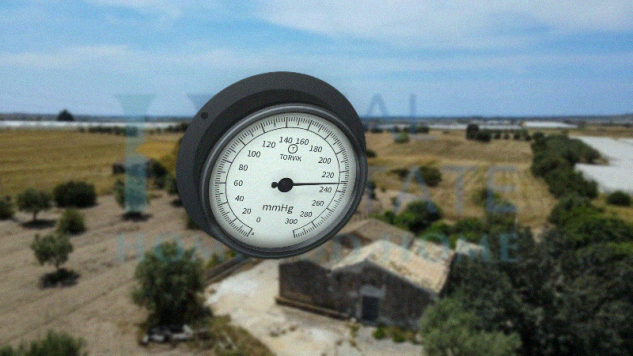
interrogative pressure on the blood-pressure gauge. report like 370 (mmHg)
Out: 230 (mmHg)
